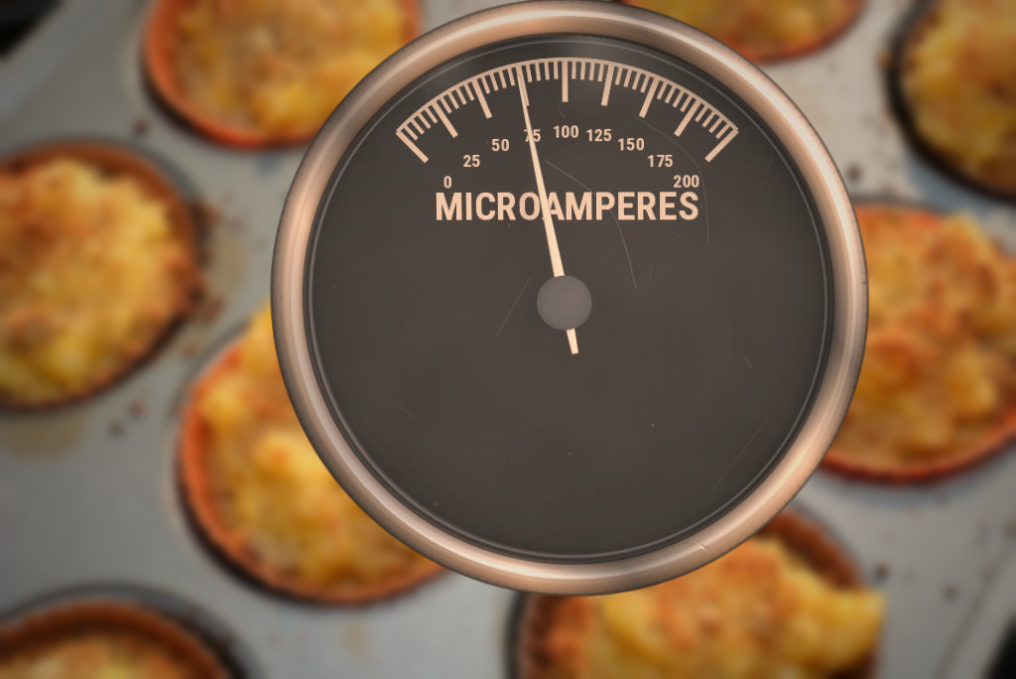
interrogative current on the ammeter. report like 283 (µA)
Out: 75 (µA)
